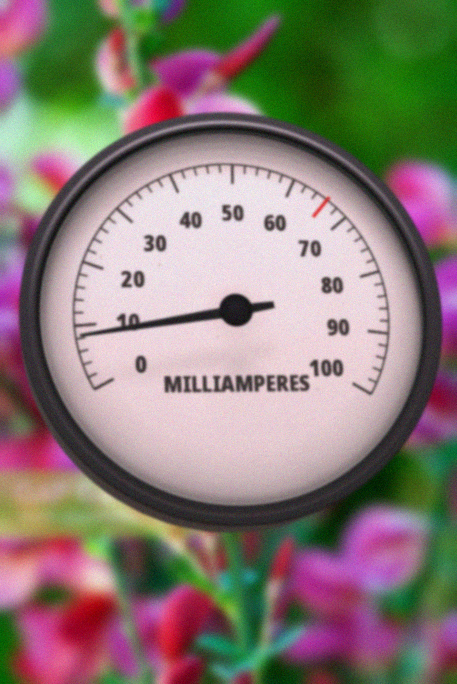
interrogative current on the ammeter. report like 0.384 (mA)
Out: 8 (mA)
